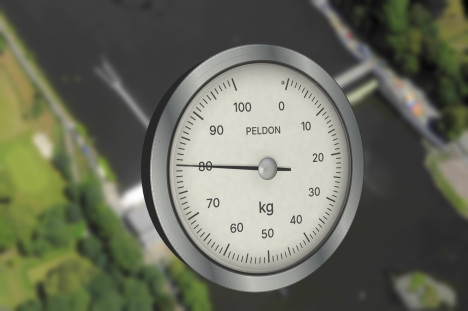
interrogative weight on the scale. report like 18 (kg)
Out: 80 (kg)
